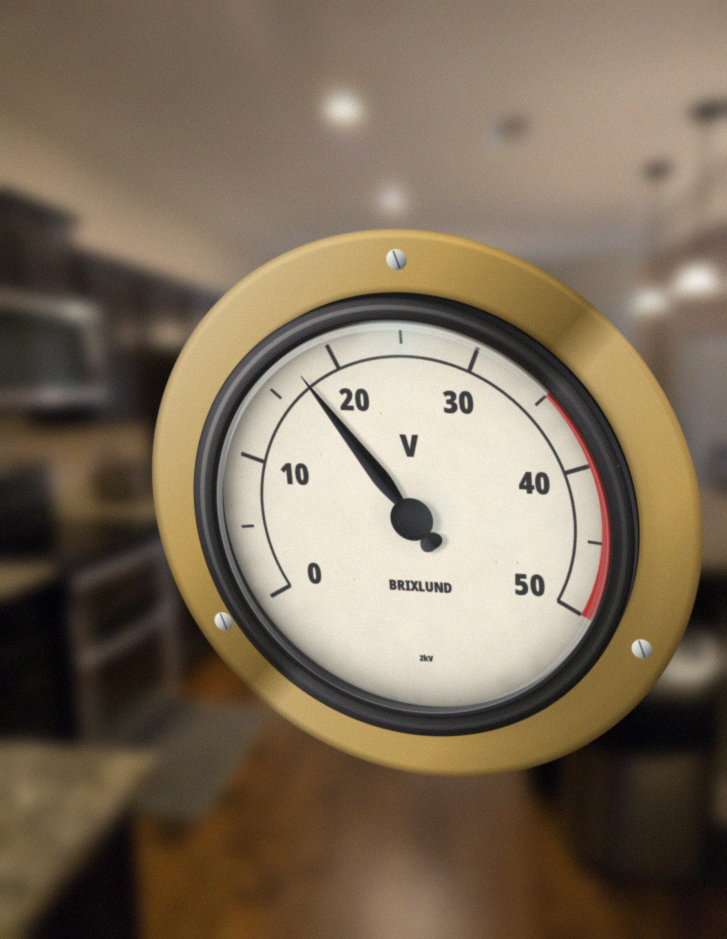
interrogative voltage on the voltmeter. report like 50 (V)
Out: 17.5 (V)
